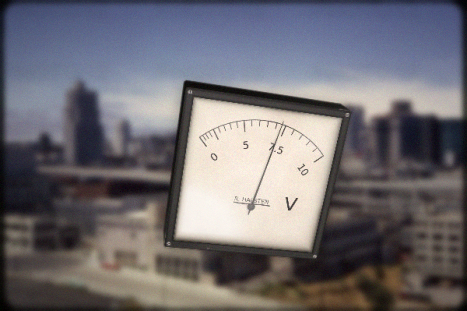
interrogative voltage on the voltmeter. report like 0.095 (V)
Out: 7.25 (V)
